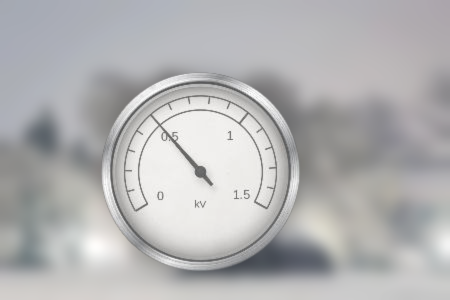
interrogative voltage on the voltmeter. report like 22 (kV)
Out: 0.5 (kV)
